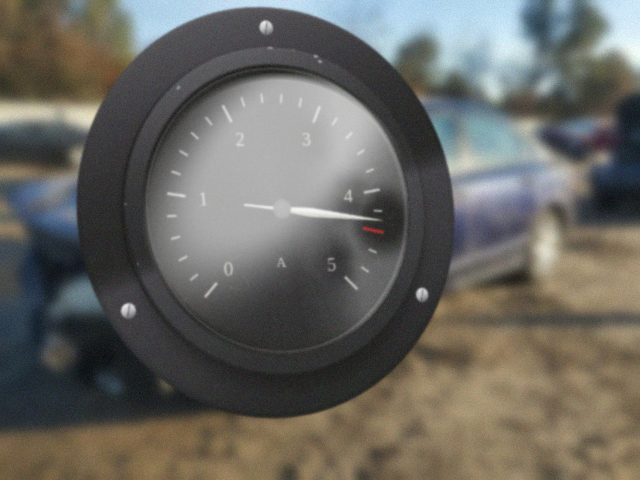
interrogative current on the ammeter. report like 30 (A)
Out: 4.3 (A)
